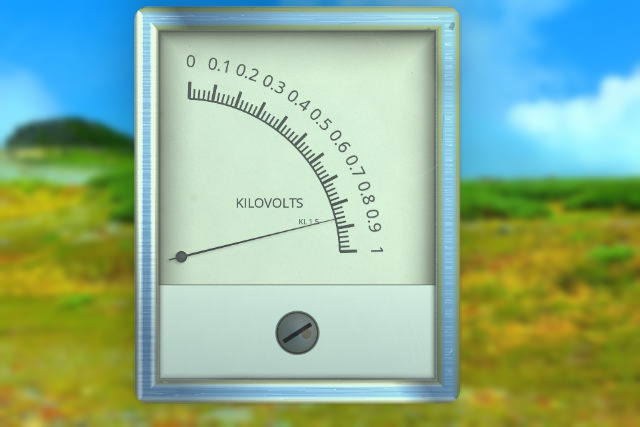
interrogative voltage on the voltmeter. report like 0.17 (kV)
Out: 0.86 (kV)
